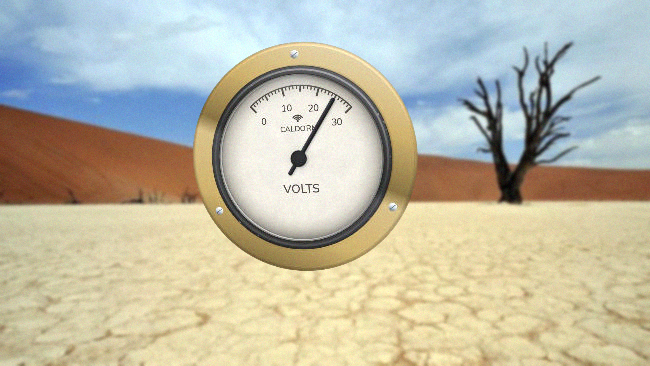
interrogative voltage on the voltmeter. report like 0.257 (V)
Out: 25 (V)
